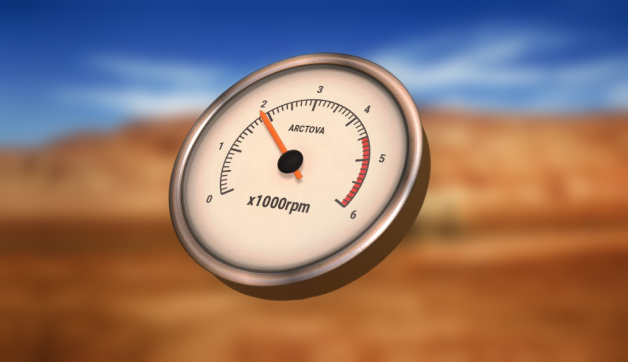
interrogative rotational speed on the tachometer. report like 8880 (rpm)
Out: 1900 (rpm)
